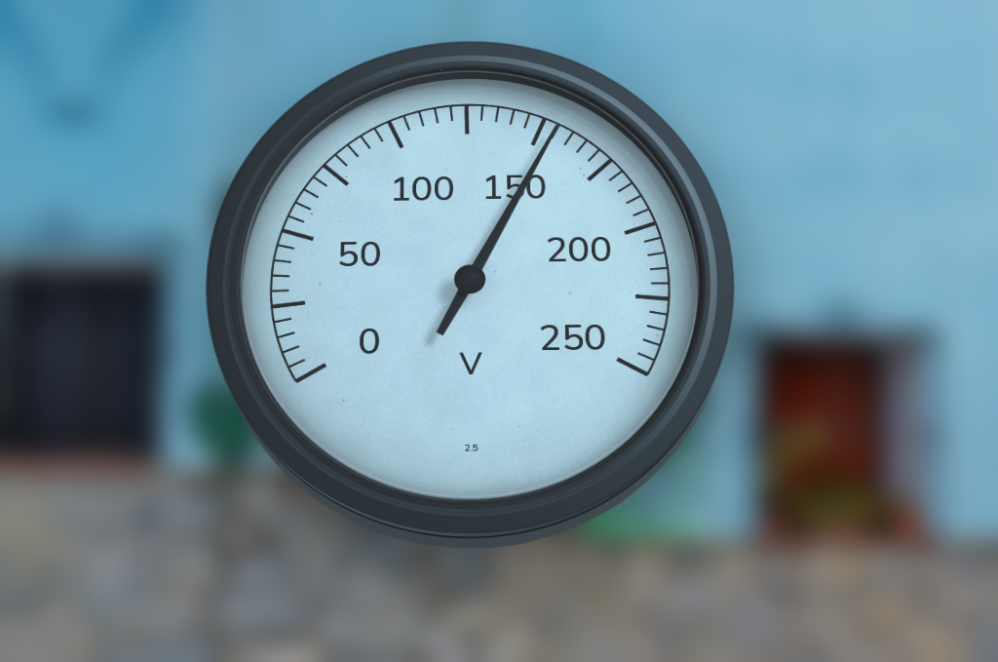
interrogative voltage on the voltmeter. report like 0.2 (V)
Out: 155 (V)
